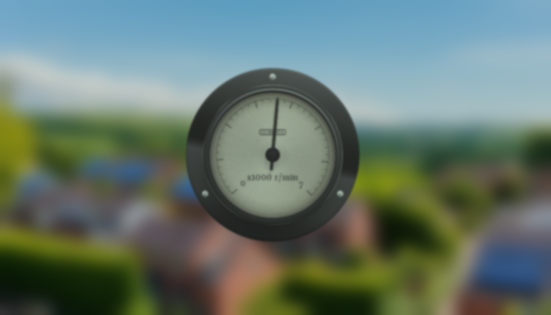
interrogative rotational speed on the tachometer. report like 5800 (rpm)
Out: 3600 (rpm)
